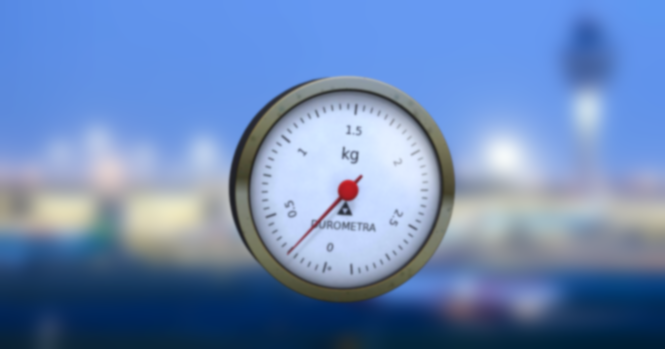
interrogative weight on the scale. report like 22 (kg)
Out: 0.25 (kg)
